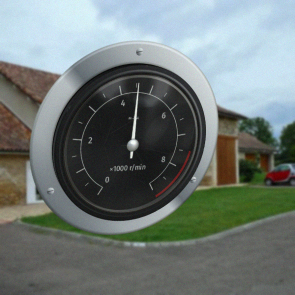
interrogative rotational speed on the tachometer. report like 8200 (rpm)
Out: 4500 (rpm)
